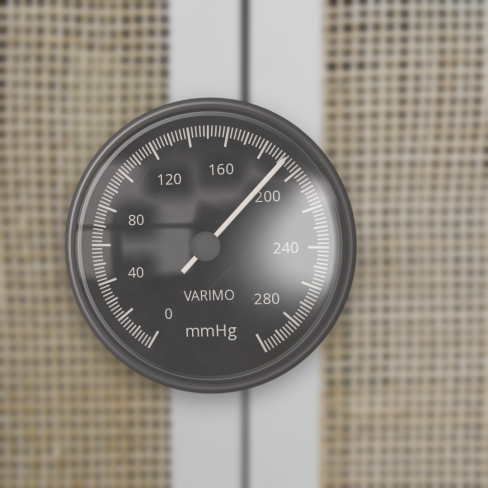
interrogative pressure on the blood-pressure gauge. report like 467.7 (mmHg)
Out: 192 (mmHg)
